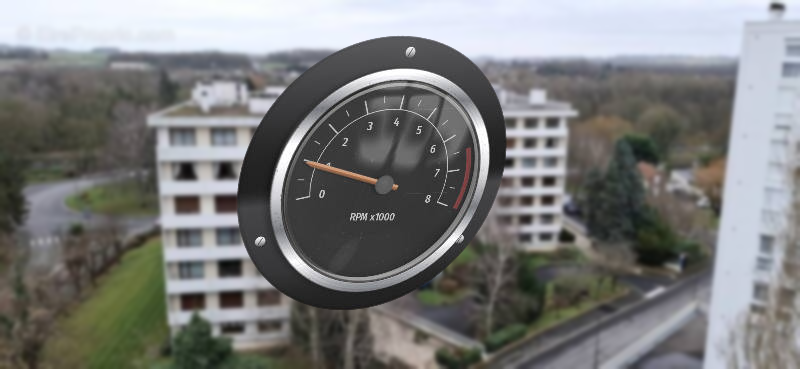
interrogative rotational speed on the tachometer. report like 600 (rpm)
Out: 1000 (rpm)
